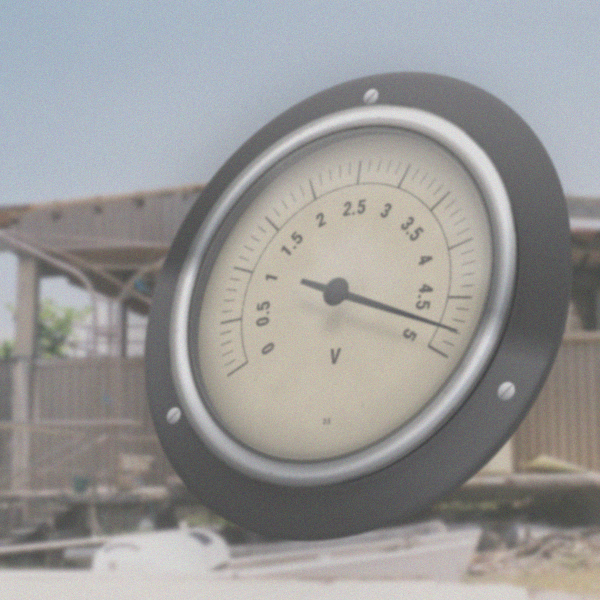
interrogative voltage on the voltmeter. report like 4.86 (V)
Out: 4.8 (V)
